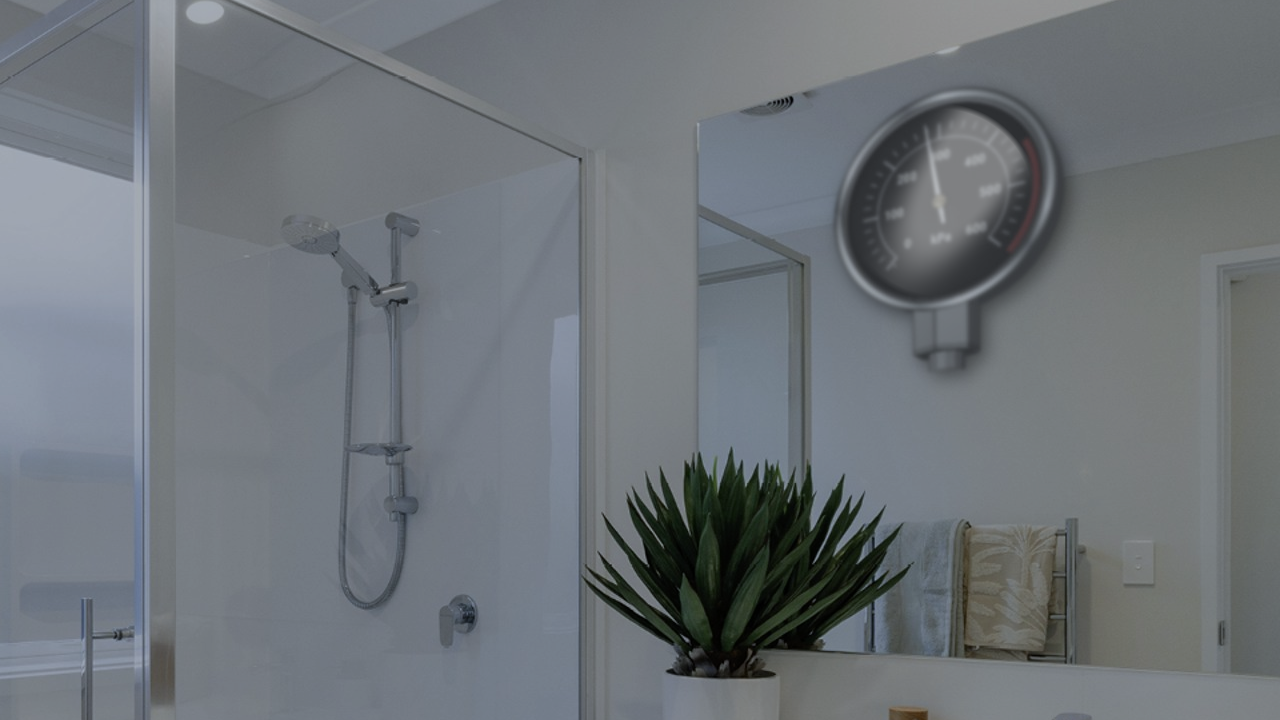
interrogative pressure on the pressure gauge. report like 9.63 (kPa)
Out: 280 (kPa)
